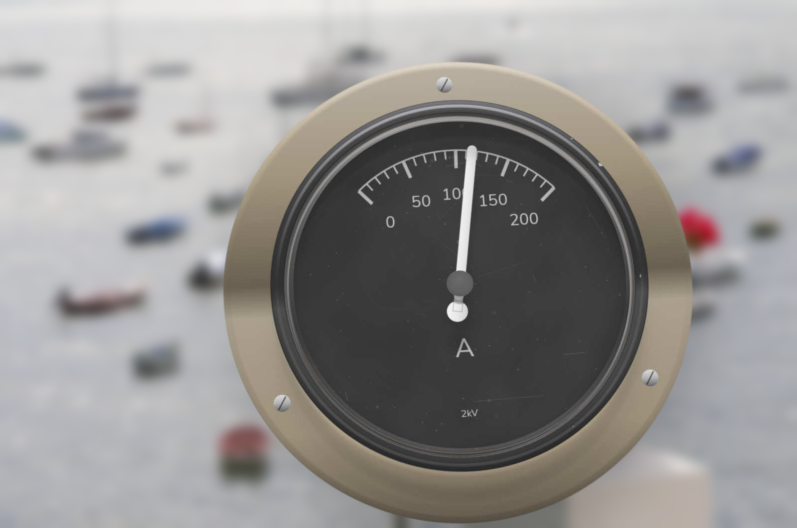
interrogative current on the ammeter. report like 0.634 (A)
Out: 115 (A)
